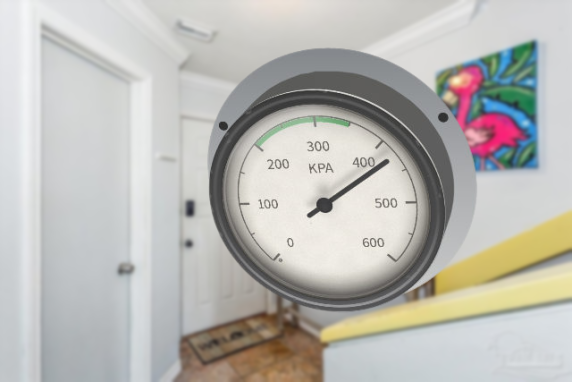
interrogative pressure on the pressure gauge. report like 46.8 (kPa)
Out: 425 (kPa)
